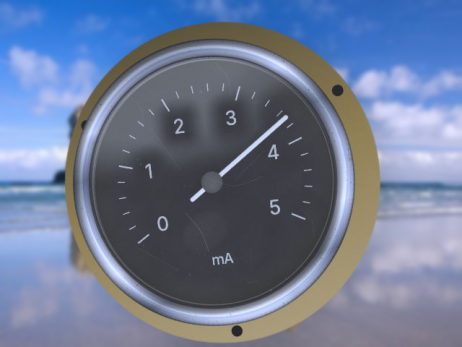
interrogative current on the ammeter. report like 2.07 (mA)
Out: 3.7 (mA)
